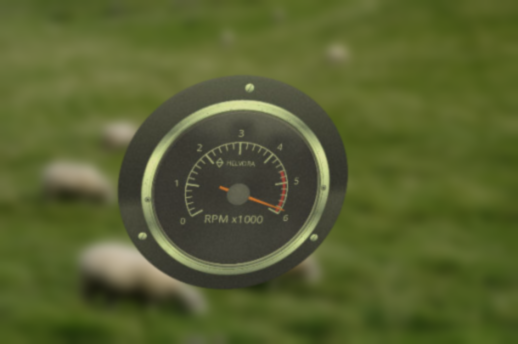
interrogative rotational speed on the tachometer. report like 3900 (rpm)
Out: 5800 (rpm)
